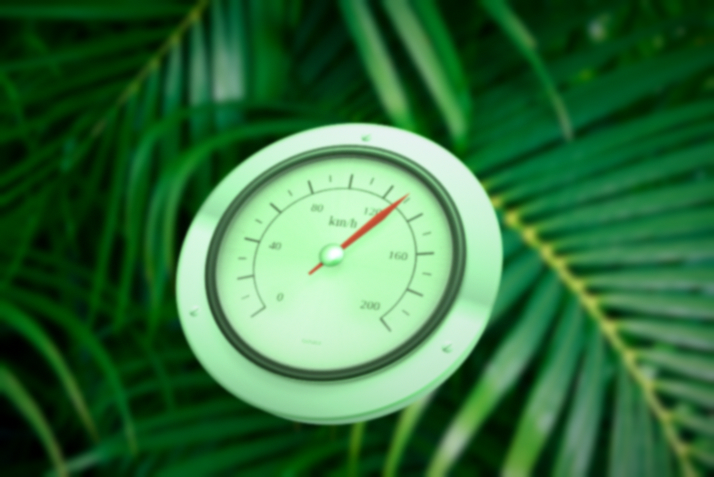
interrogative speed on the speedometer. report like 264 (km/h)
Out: 130 (km/h)
